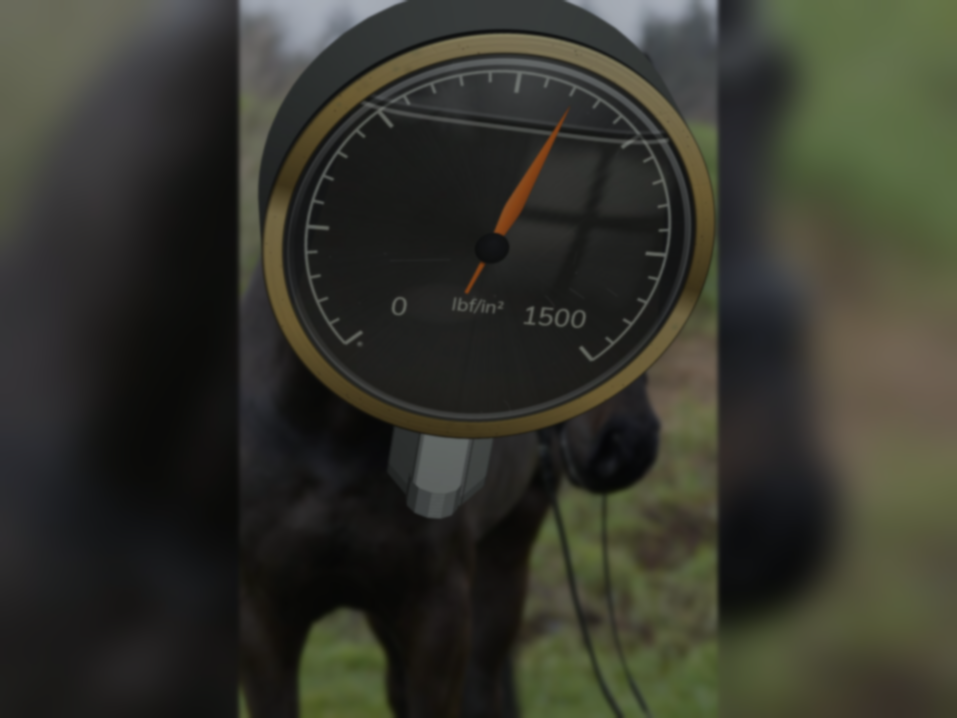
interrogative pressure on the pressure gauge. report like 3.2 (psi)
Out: 850 (psi)
